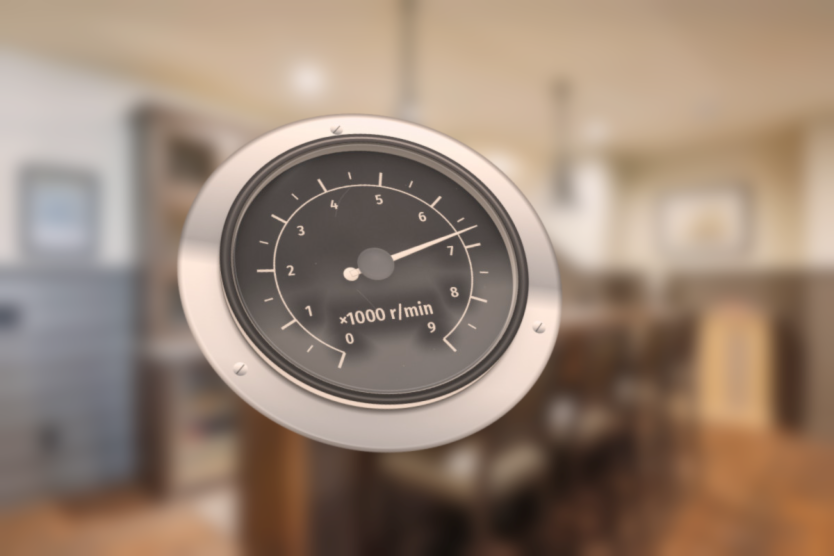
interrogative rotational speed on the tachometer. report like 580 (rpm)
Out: 6750 (rpm)
